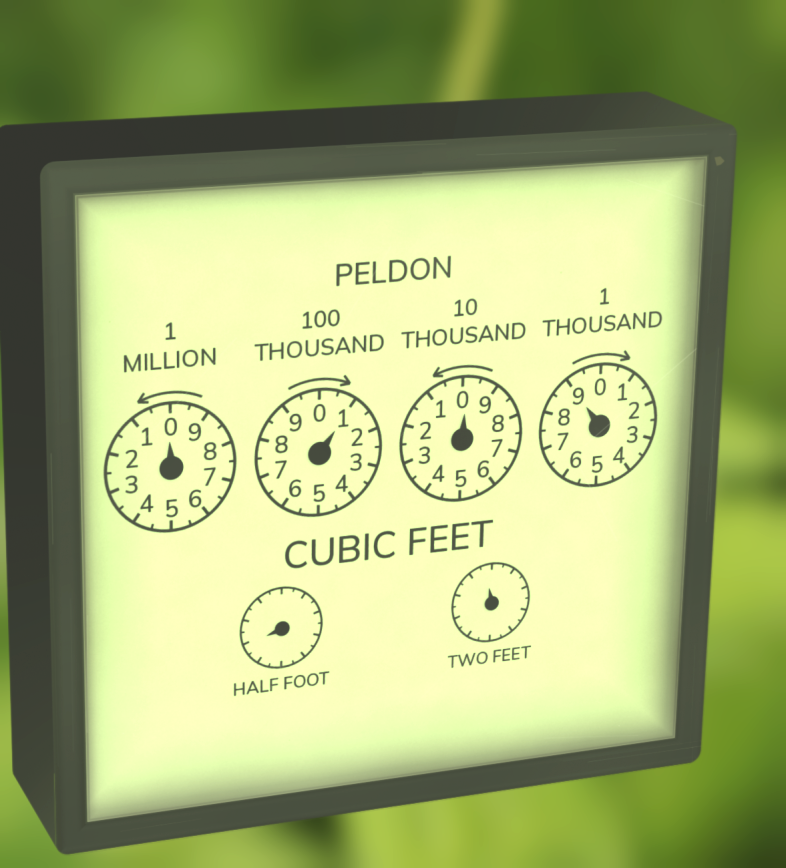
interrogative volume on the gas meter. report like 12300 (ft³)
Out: 9900 (ft³)
